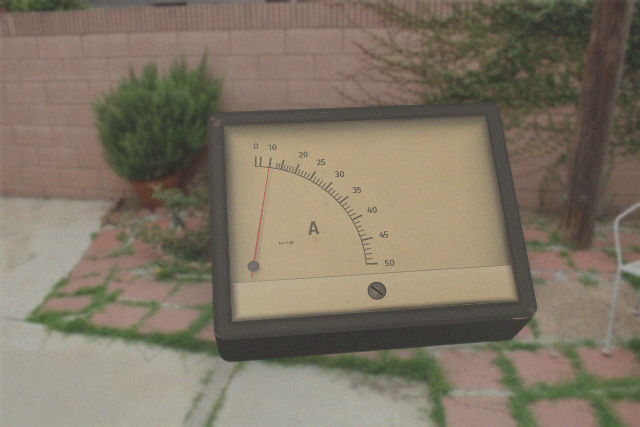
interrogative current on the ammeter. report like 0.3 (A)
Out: 10 (A)
